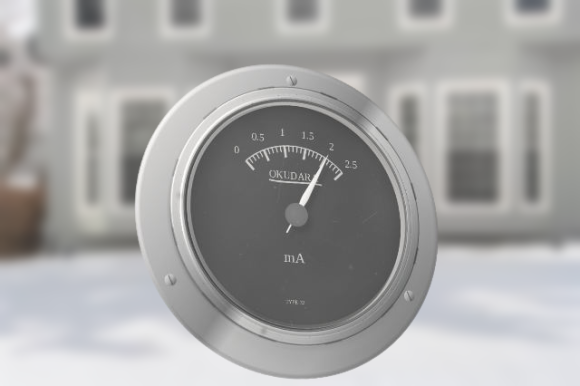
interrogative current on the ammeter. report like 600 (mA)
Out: 2 (mA)
